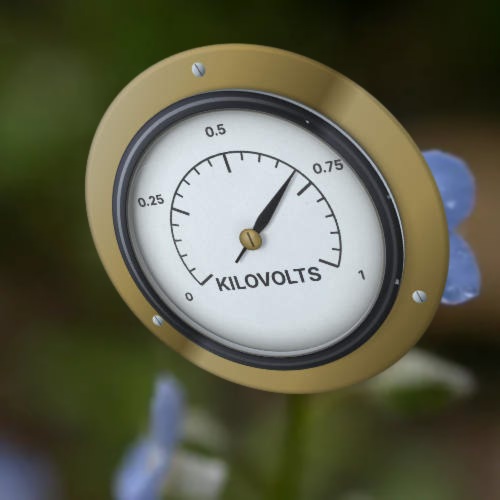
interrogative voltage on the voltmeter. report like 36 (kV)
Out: 0.7 (kV)
